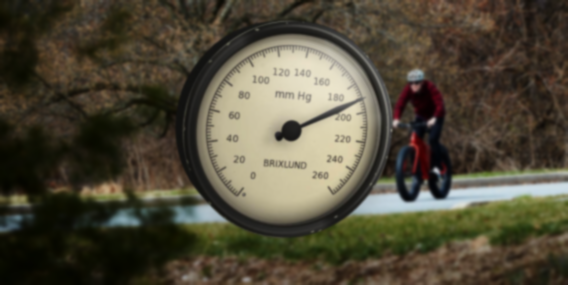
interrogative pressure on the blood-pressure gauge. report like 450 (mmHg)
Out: 190 (mmHg)
